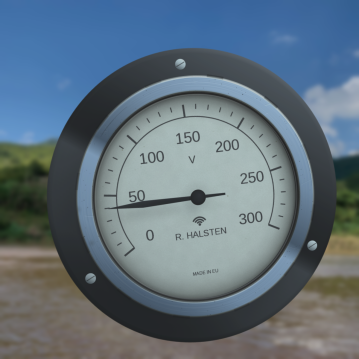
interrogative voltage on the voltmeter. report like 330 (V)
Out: 40 (V)
